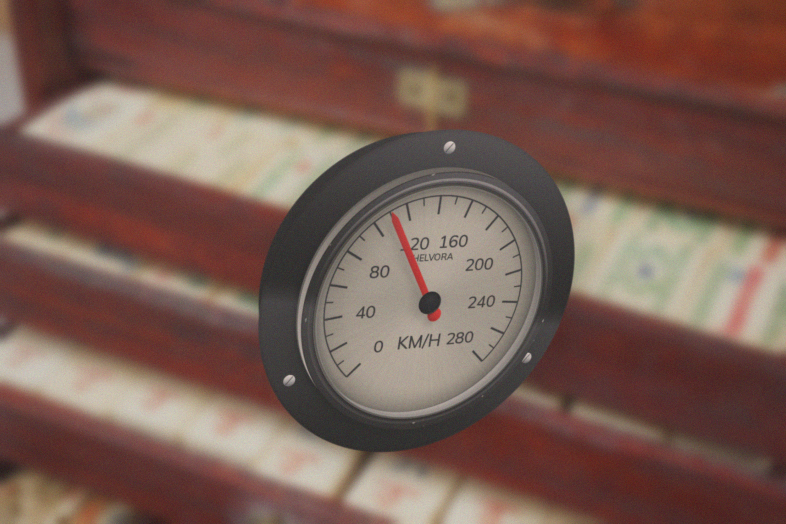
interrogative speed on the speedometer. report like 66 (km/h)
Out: 110 (km/h)
